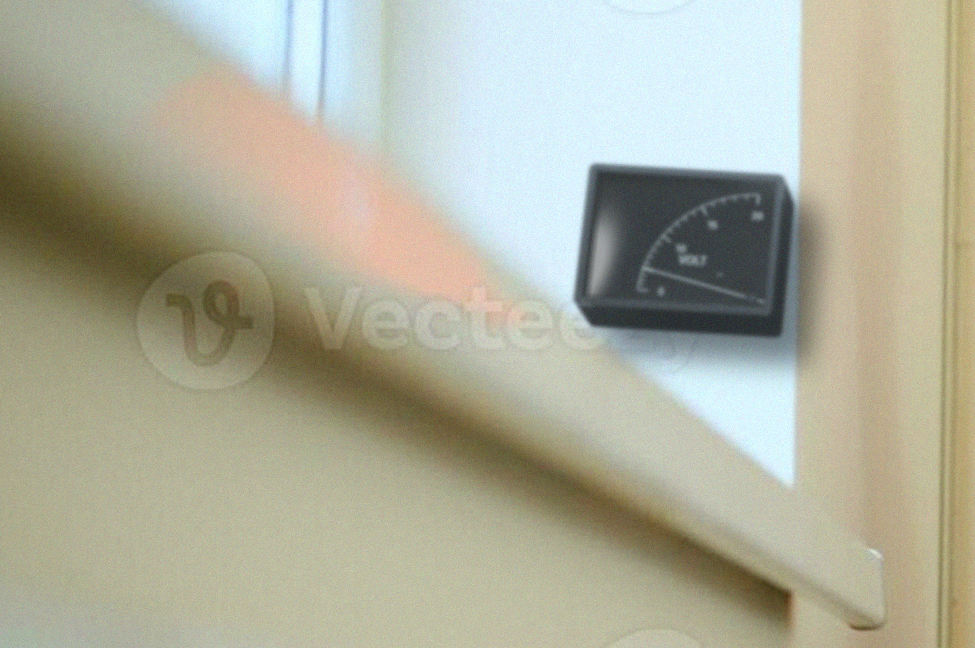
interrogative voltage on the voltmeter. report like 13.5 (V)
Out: 5 (V)
